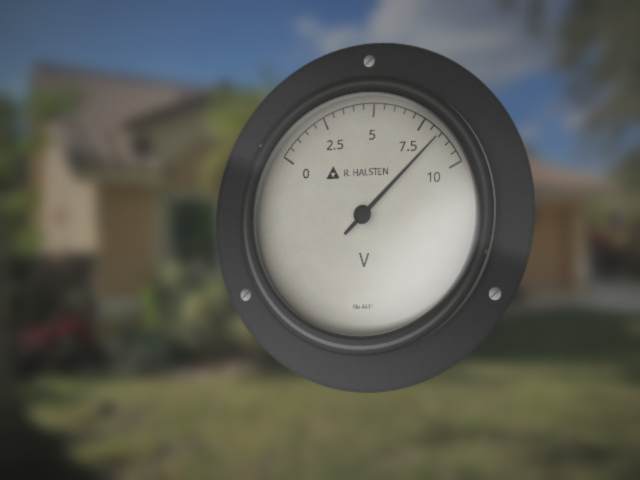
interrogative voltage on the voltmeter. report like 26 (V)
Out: 8.5 (V)
